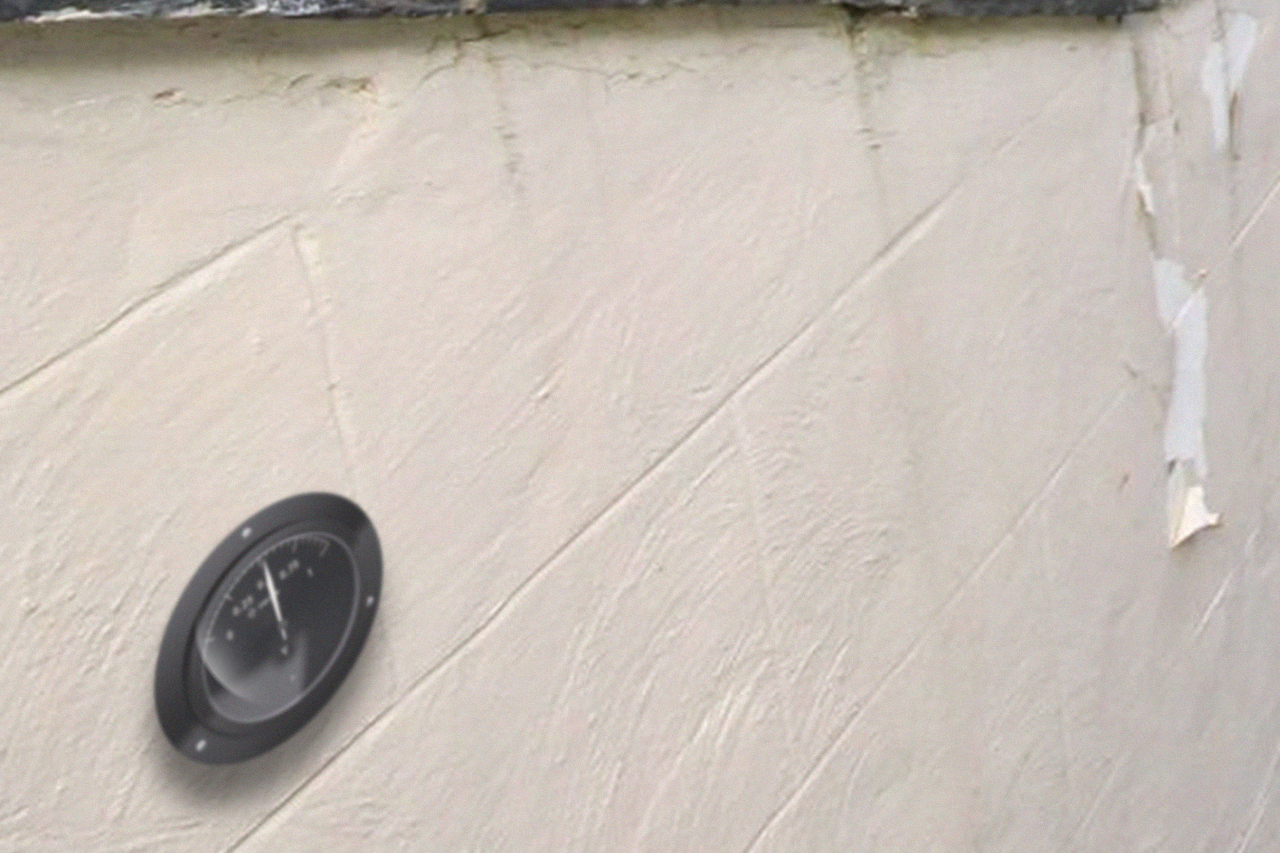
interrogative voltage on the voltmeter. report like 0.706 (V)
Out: 0.5 (V)
